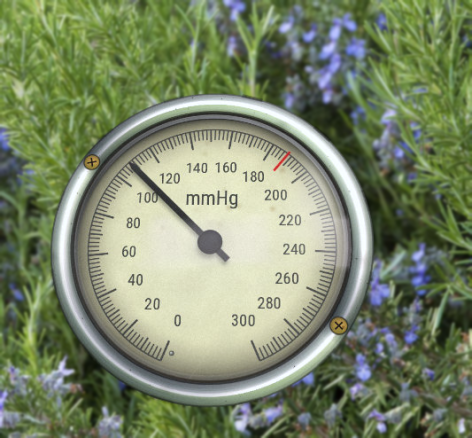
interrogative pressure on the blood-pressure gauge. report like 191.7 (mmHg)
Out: 108 (mmHg)
